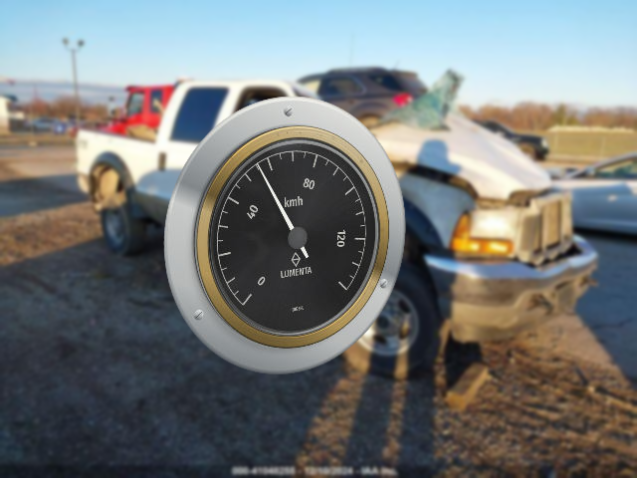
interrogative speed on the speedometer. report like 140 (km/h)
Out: 55 (km/h)
